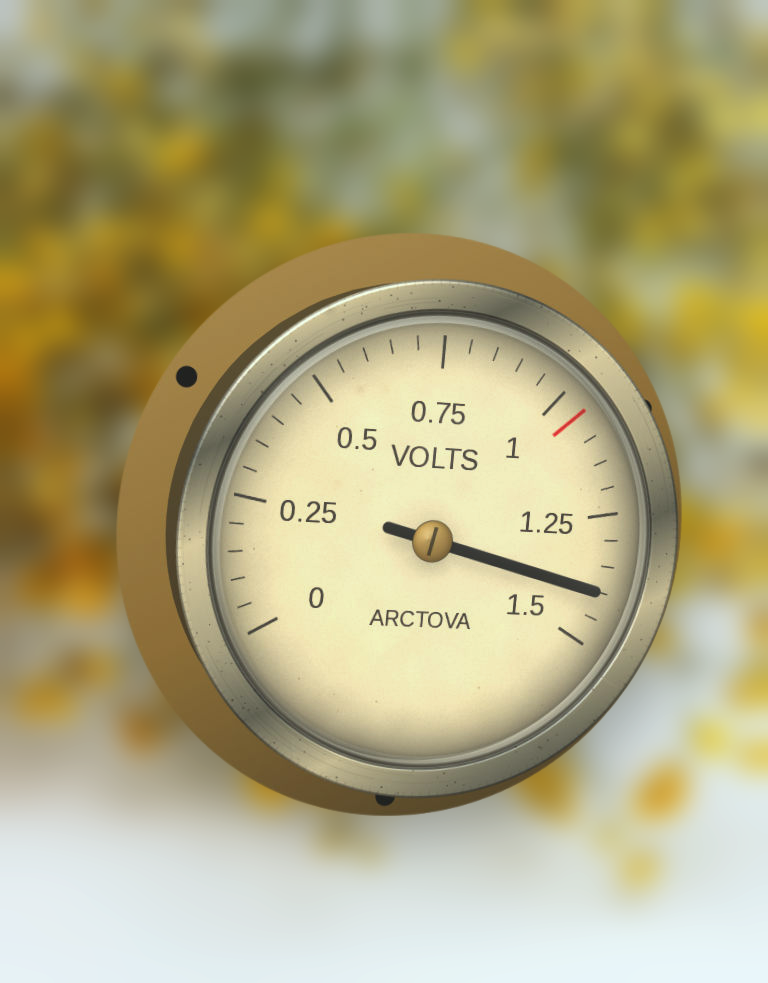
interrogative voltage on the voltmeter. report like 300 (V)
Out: 1.4 (V)
